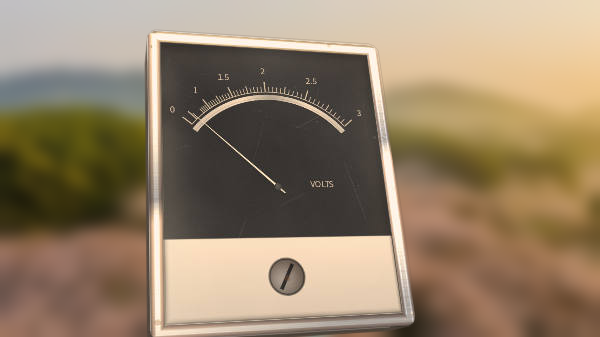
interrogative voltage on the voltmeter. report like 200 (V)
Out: 0.5 (V)
